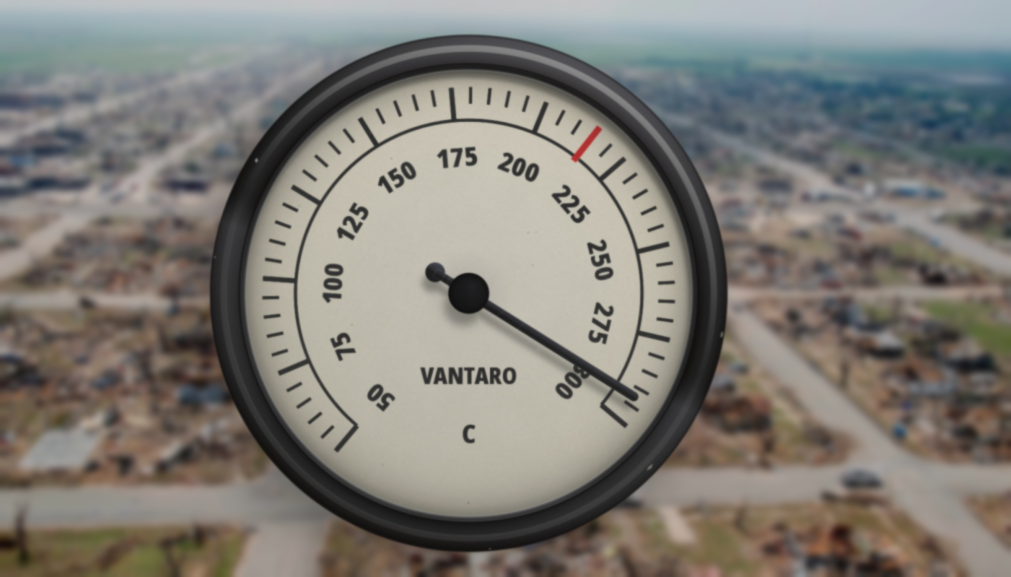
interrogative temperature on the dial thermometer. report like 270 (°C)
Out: 292.5 (°C)
